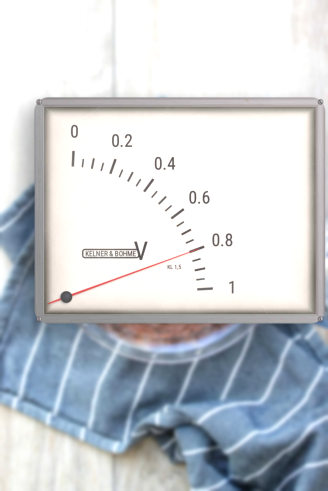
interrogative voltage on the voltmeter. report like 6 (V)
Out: 0.8 (V)
